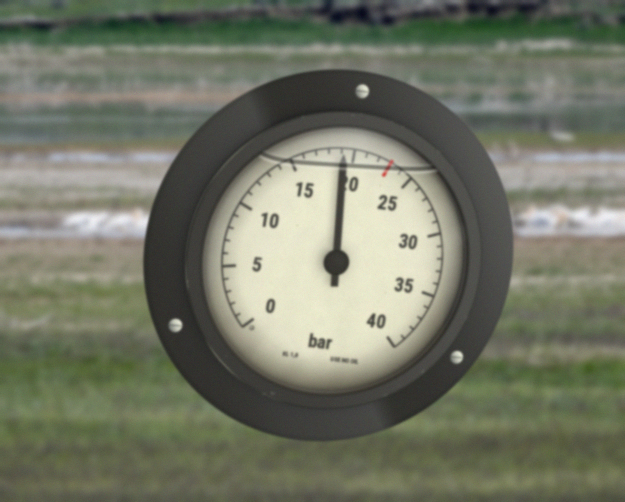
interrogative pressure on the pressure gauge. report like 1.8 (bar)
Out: 19 (bar)
